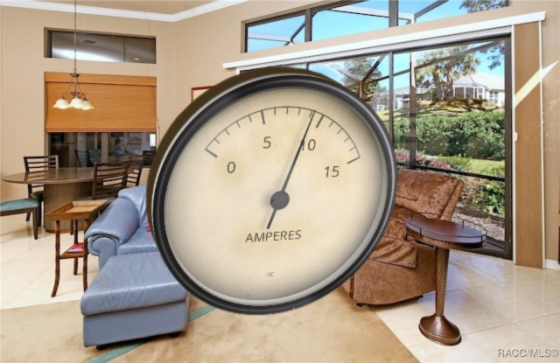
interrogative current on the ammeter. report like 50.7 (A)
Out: 9 (A)
